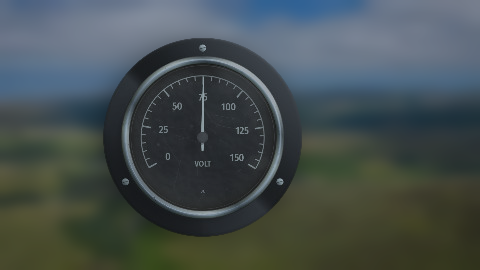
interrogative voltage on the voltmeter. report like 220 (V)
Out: 75 (V)
